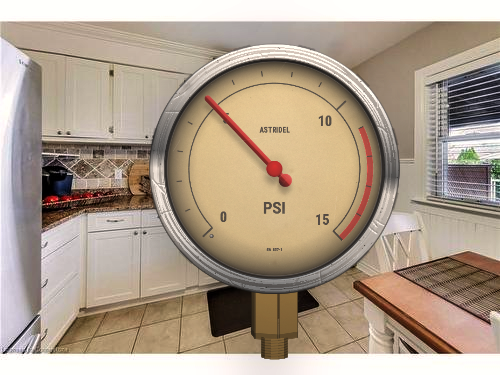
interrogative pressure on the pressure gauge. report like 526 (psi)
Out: 5 (psi)
